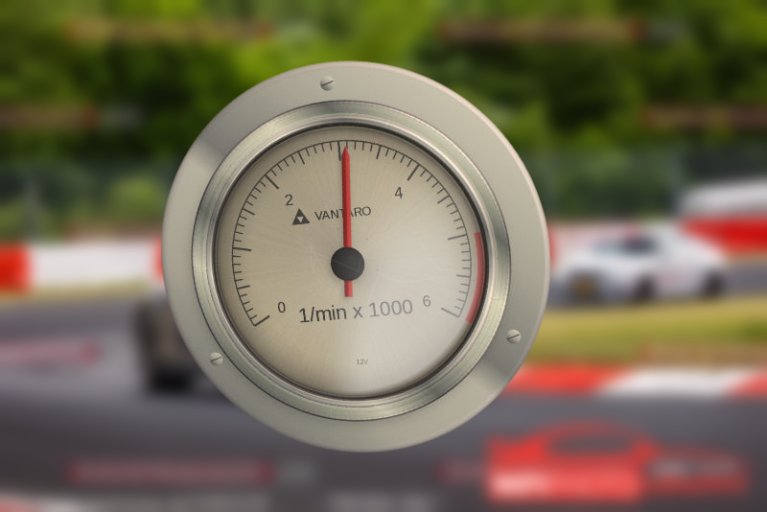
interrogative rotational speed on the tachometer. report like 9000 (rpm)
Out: 3100 (rpm)
